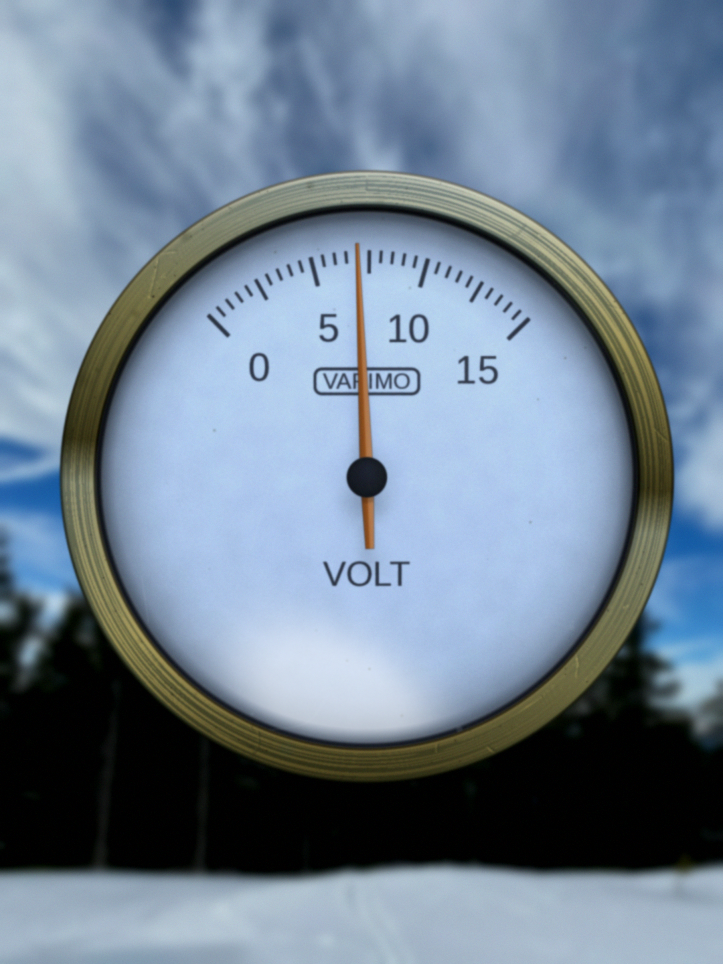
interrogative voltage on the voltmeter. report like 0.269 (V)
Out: 7 (V)
